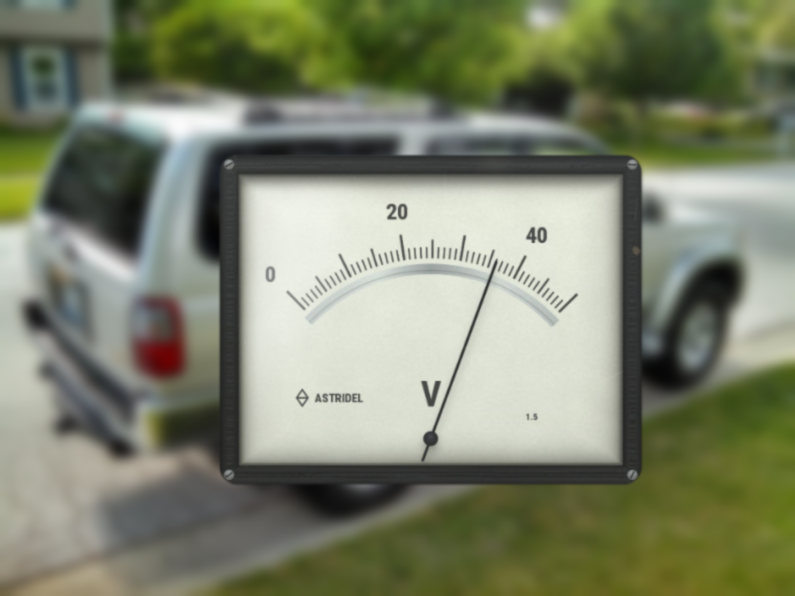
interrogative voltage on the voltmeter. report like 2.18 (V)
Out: 36 (V)
